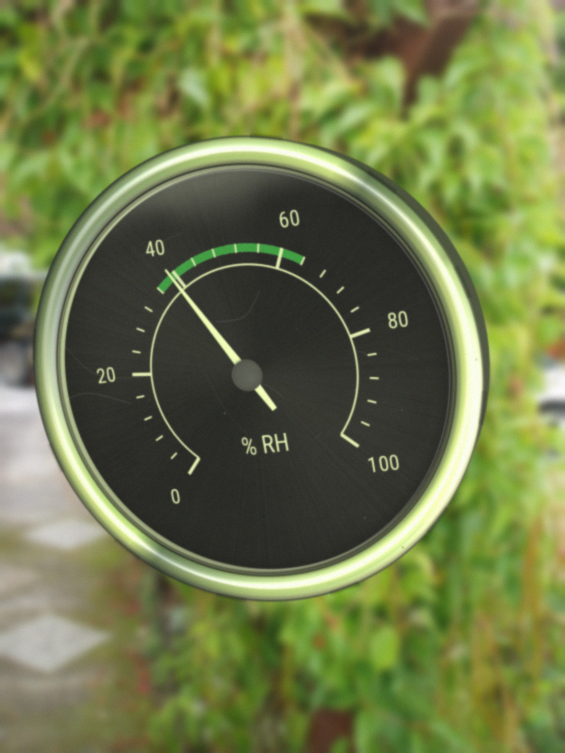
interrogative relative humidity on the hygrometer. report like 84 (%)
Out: 40 (%)
